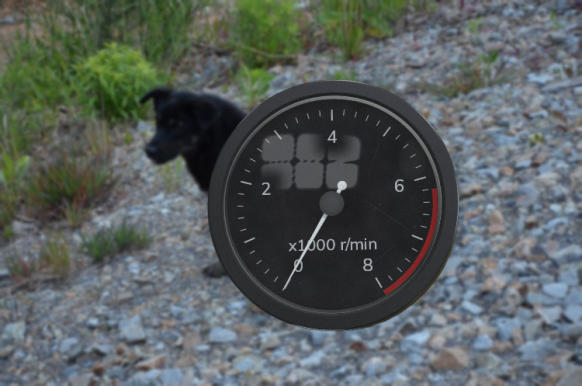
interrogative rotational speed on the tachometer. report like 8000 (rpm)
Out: 0 (rpm)
